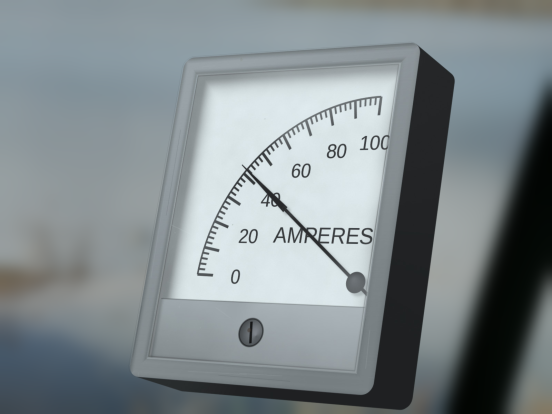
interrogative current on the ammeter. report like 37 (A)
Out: 42 (A)
